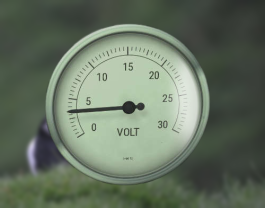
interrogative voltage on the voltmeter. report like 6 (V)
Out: 3.5 (V)
